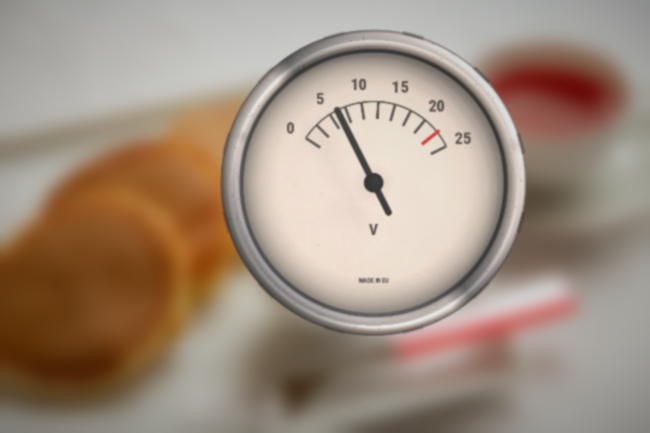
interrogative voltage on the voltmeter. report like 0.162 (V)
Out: 6.25 (V)
